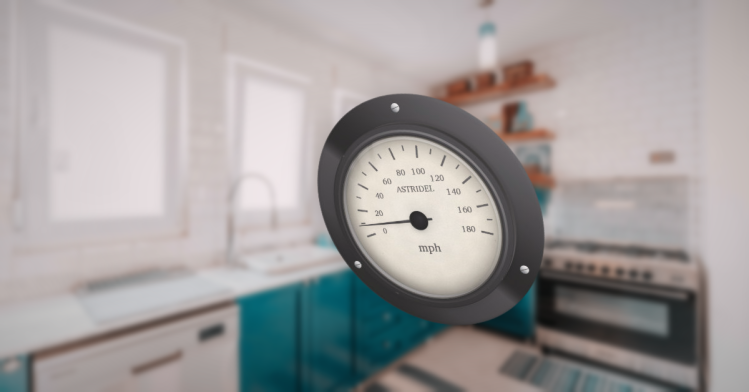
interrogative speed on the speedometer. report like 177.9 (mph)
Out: 10 (mph)
